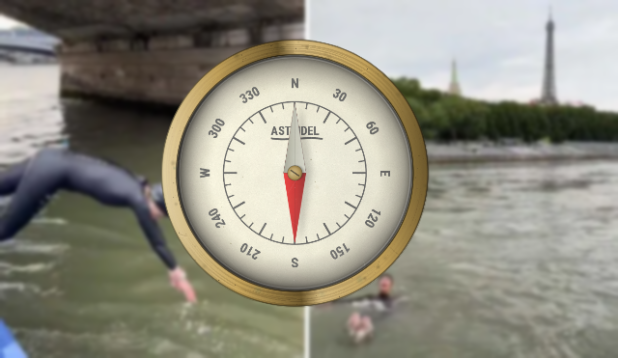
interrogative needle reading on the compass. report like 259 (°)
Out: 180 (°)
